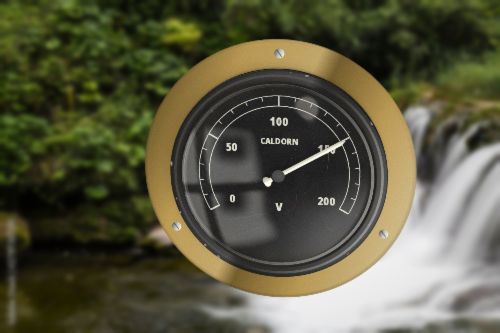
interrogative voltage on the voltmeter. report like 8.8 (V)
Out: 150 (V)
